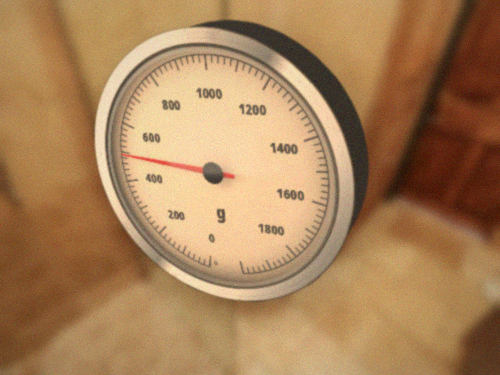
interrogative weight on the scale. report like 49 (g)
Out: 500 (g)
